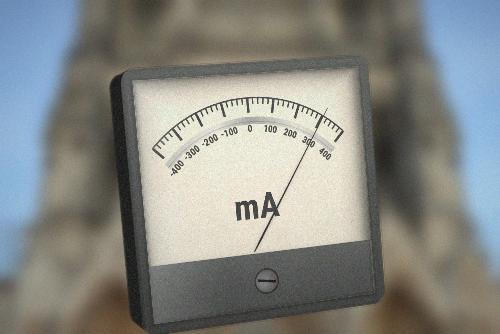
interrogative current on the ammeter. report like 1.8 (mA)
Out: 300 (mA)
